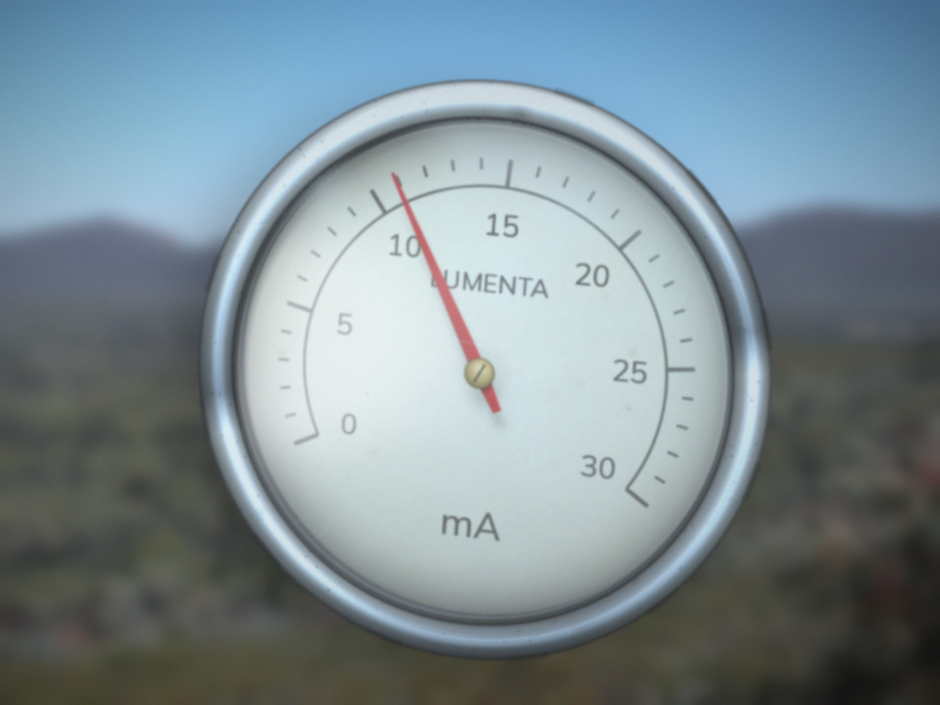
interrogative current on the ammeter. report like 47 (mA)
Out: 11 (mA)
